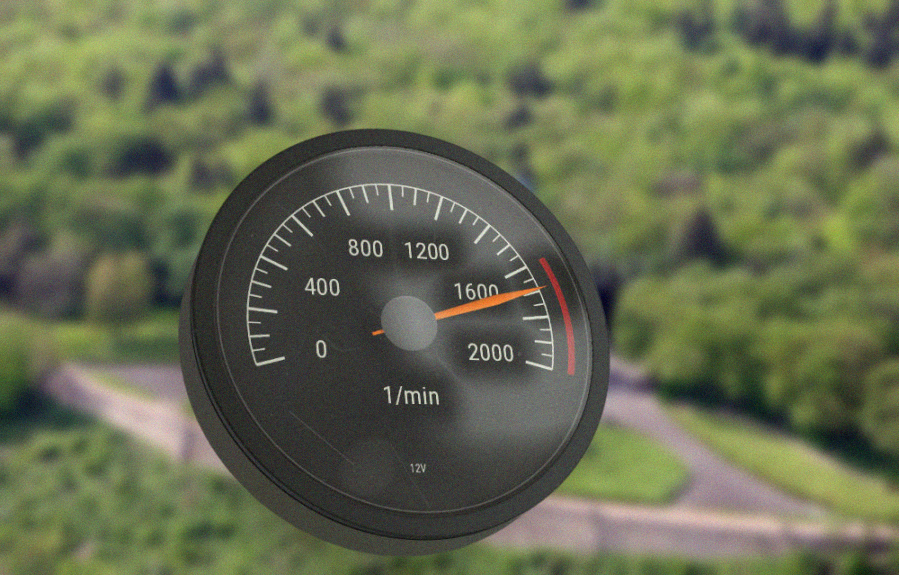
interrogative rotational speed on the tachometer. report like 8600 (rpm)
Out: 1700 (rpm)
